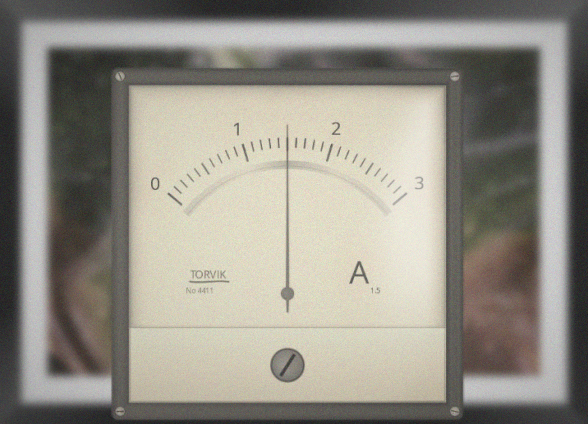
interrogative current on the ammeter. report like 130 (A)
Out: 1.5 (A)
